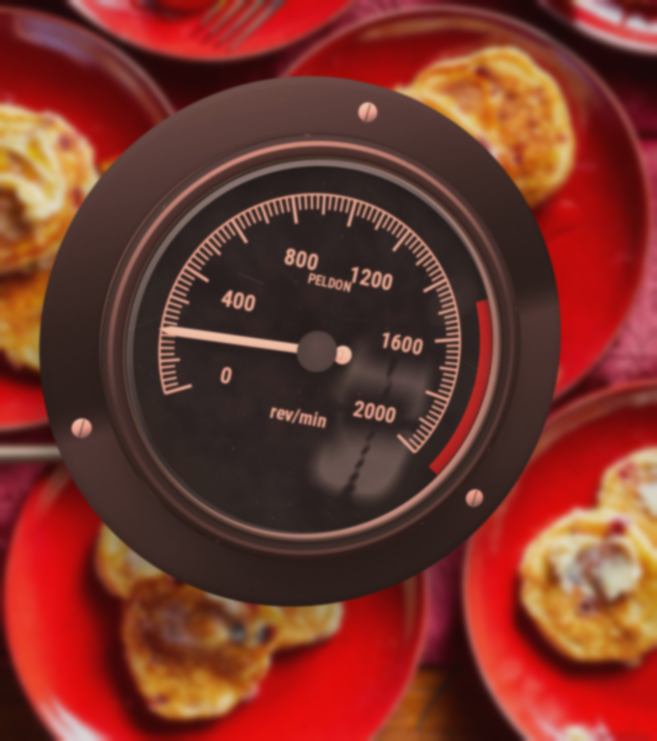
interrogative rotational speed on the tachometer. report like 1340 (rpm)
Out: 200 (rpm)
